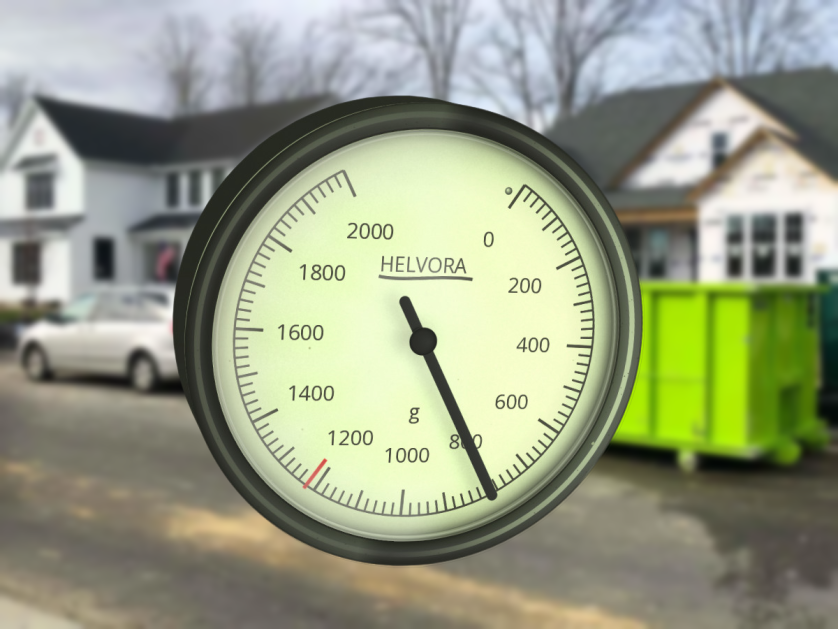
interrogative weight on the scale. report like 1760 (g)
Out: 800 (g)
